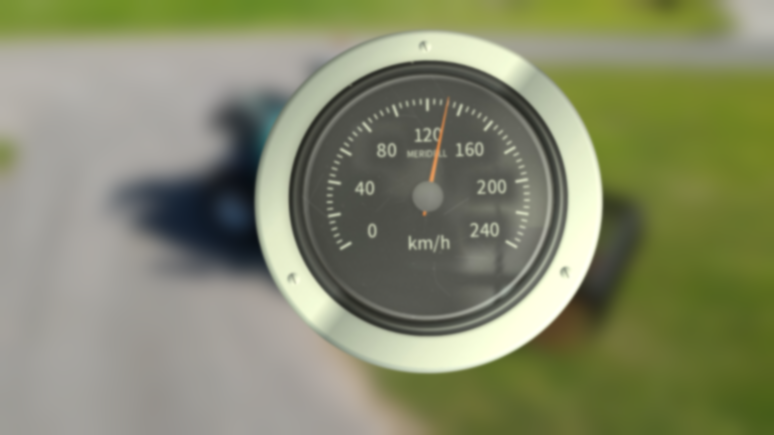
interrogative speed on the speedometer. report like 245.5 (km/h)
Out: 132 (km/h)
